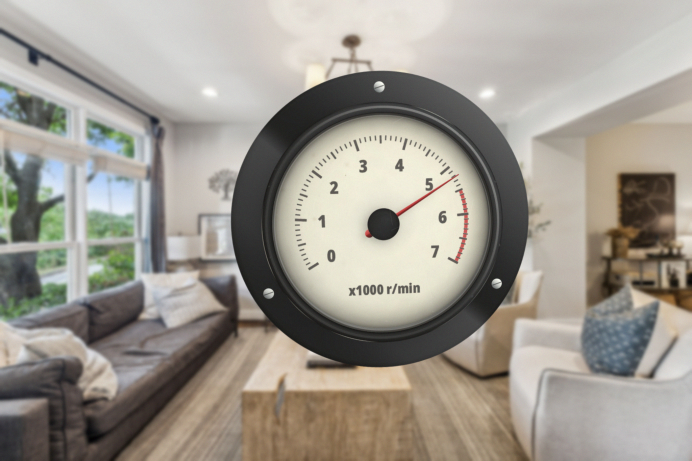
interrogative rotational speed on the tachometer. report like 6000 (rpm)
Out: 5200 (rpm)
